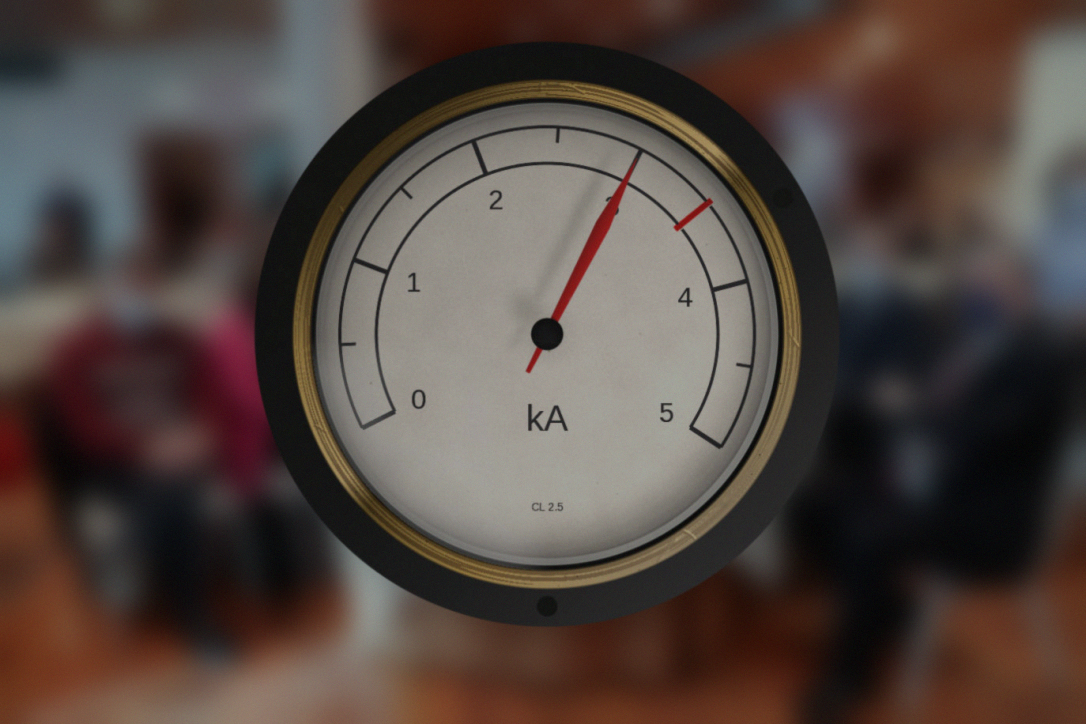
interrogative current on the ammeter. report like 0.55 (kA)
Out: 3 (kA)
